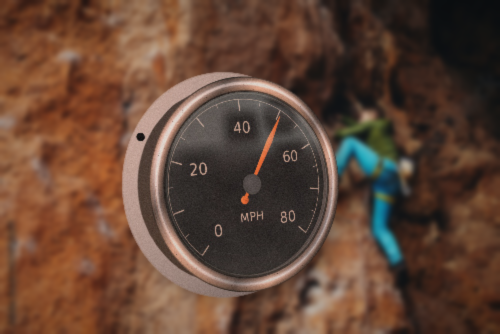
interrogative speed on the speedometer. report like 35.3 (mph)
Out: 50 (mph)
